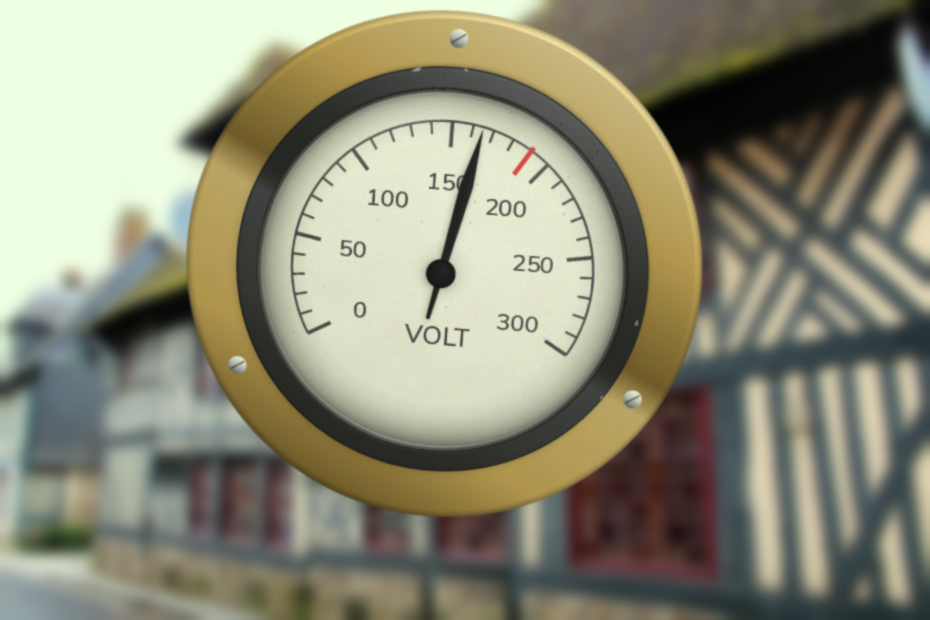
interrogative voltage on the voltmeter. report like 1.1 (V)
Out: 165 (V)
